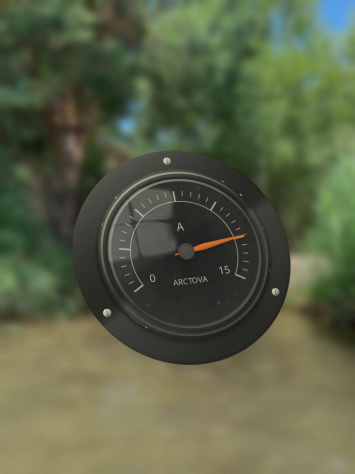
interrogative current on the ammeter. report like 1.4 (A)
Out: 12.5 (A)
